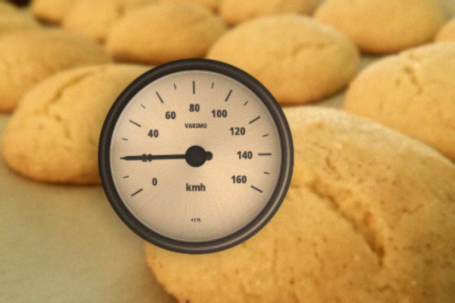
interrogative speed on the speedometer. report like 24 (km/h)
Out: 20 (km/h)
